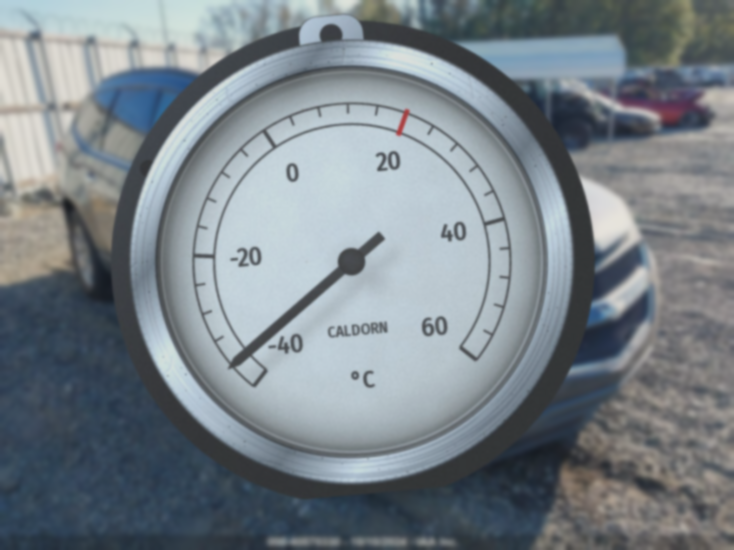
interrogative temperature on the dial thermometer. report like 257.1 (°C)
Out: -36 (°C)
